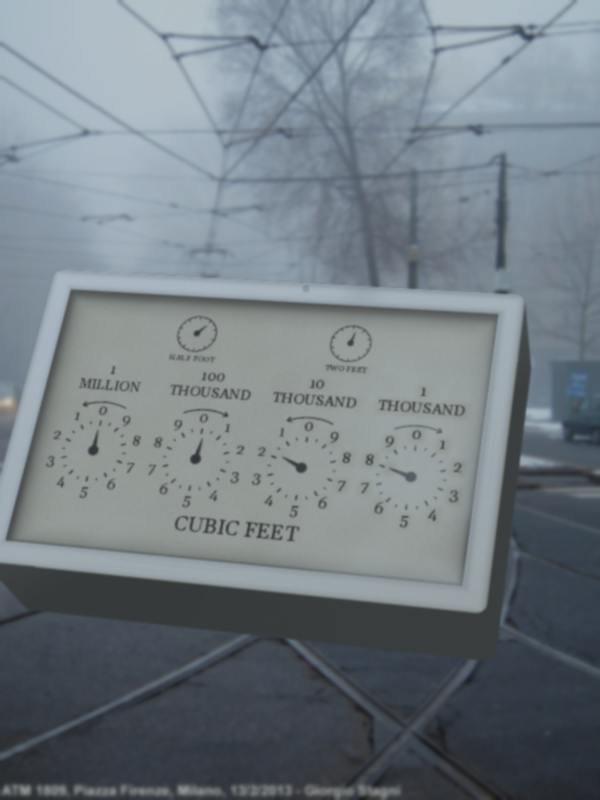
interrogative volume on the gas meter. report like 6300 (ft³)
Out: 1800 (ft³)
